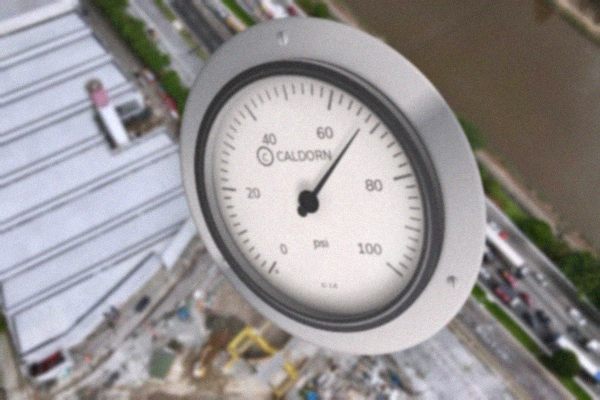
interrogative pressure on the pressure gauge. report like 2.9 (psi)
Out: 68 (psi)
